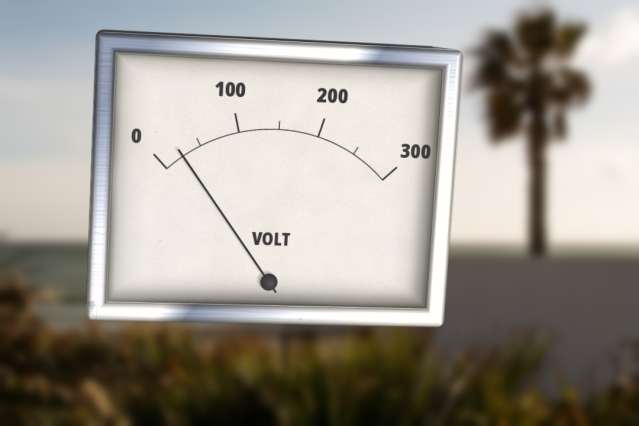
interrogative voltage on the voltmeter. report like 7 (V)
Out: 25 (V)
